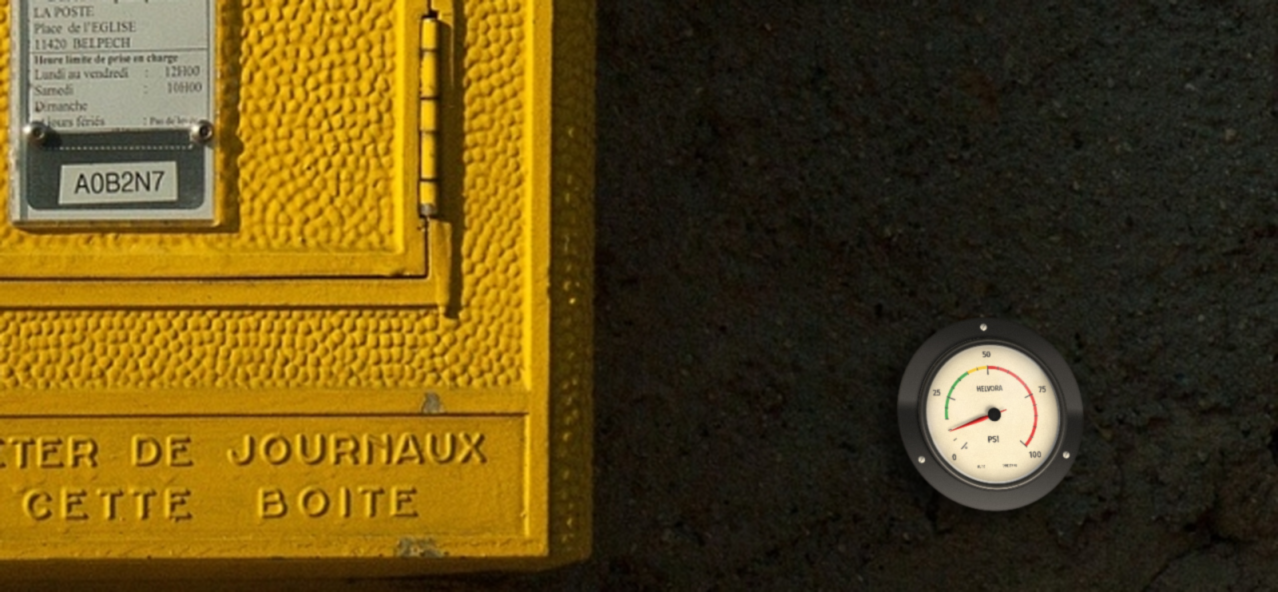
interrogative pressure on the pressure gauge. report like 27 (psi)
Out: 10 (psi)
